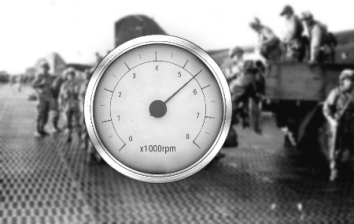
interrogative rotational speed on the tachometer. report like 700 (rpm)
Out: 5500 (rpm)
